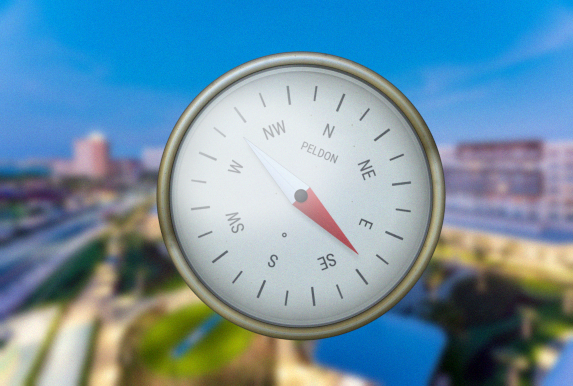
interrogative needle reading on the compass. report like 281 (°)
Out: 112.5 (°)
